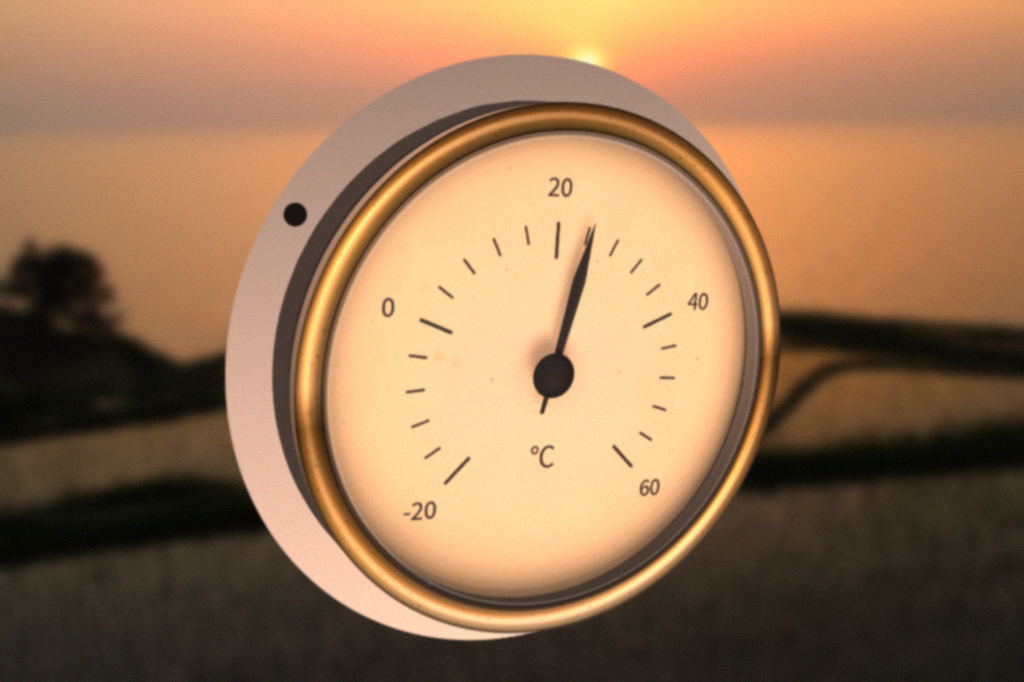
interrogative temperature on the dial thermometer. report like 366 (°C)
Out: 24 (°C)
